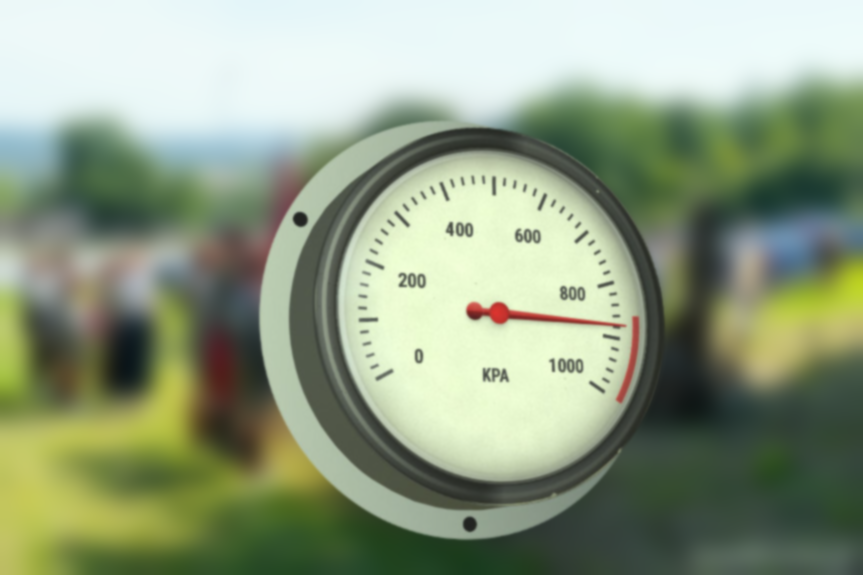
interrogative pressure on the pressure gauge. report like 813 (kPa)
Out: 880 (kPa)
